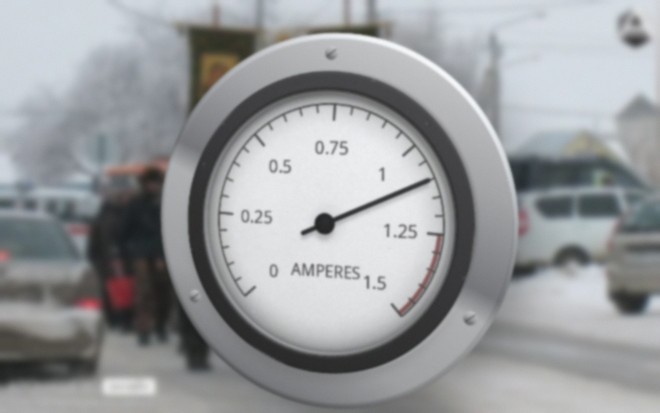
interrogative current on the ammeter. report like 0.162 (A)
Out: 1.1 (A)
